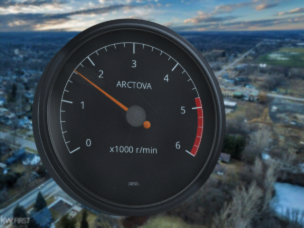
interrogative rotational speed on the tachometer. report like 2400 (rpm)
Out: 1600 (rpm)
